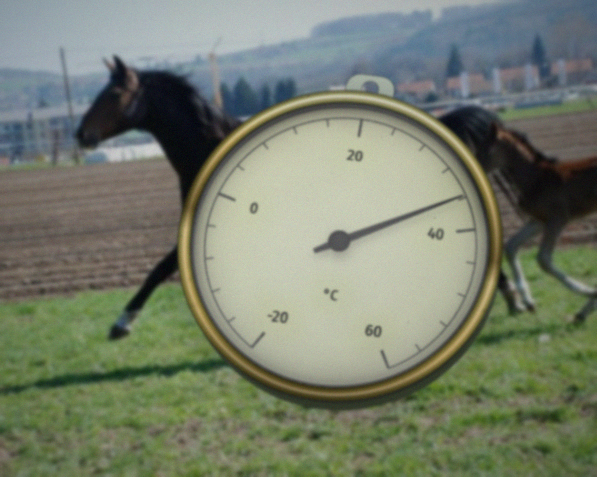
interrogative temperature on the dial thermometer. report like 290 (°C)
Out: 36 (°C)
